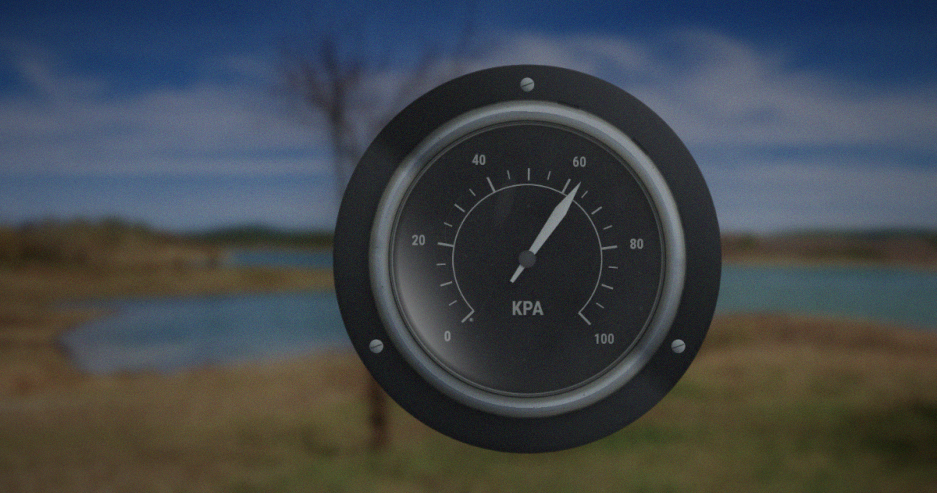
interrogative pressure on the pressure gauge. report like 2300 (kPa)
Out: 62.5 (kPa)
